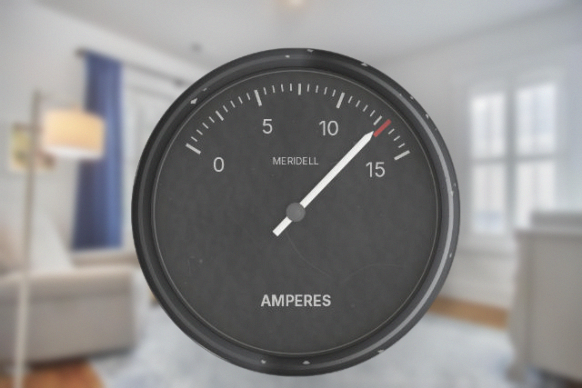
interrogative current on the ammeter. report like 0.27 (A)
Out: 12.75 (A)
